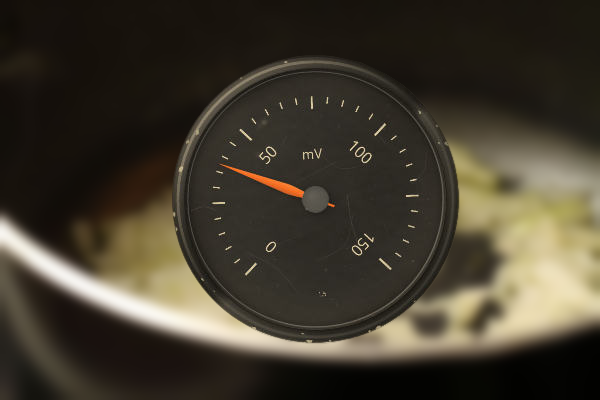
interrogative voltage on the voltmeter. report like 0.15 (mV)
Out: 37.5 (mV)
